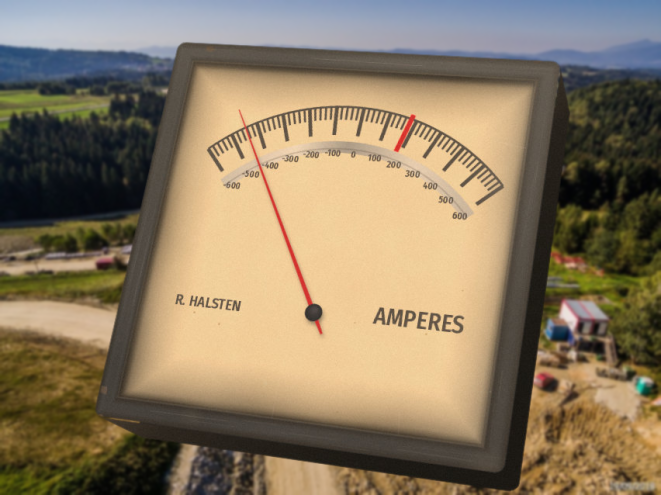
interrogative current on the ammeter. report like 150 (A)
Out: -440 (A)
